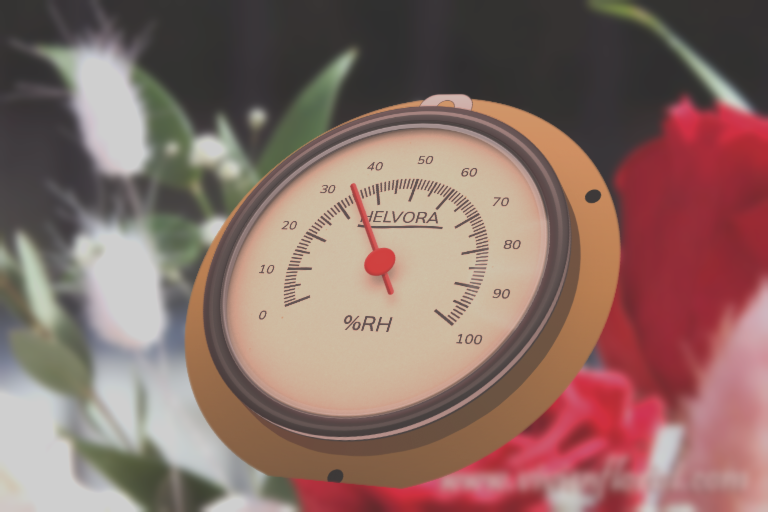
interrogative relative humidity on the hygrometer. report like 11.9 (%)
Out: 35 (%)
